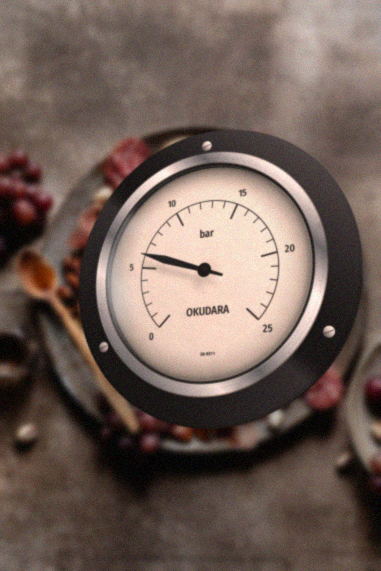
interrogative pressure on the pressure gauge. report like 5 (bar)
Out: 6 (bar)
